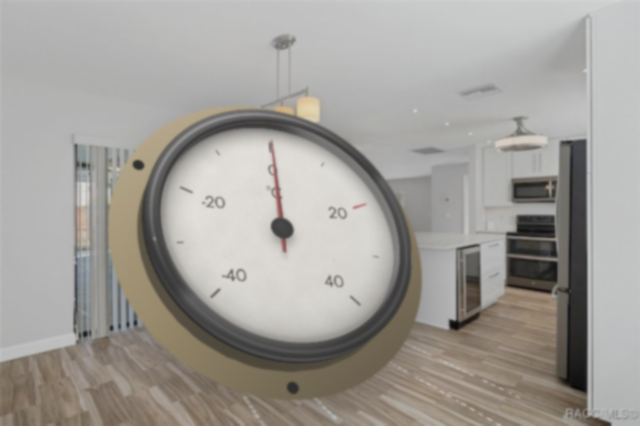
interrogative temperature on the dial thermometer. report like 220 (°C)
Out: 0 (°C)
